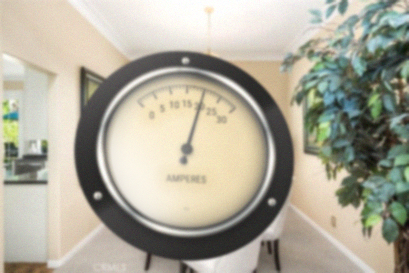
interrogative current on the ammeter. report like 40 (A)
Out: 20 (A)
